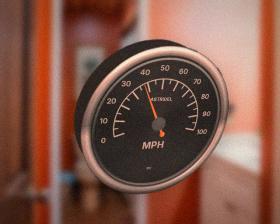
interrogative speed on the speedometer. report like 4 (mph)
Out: 37.5 (mph)
